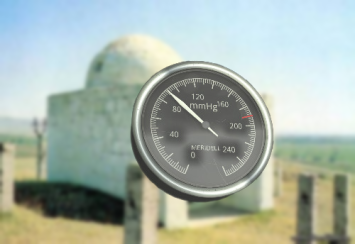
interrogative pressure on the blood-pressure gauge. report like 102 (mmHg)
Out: 90 (mmHg)
